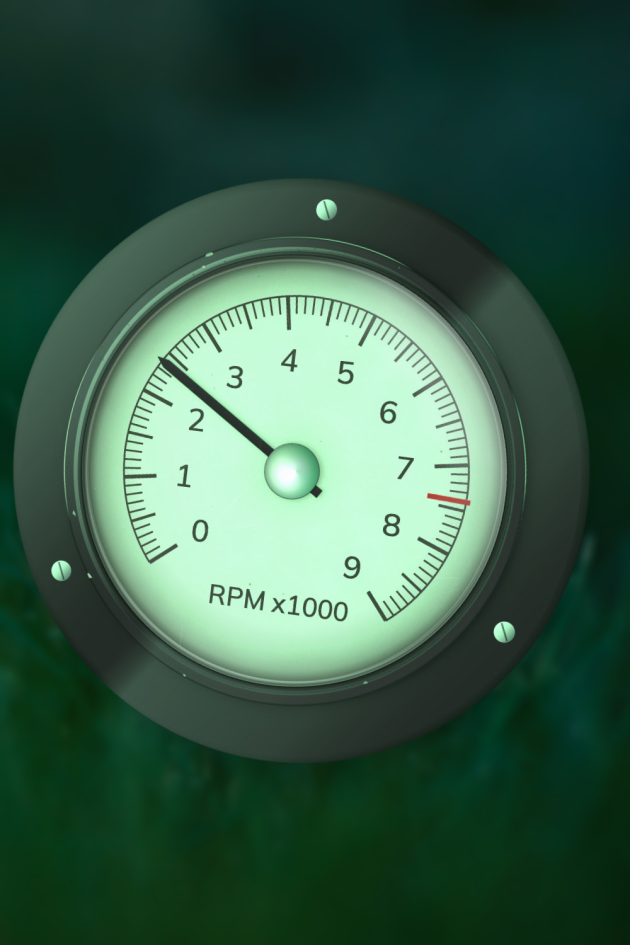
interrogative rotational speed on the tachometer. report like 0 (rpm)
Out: 2400 (rpm)
